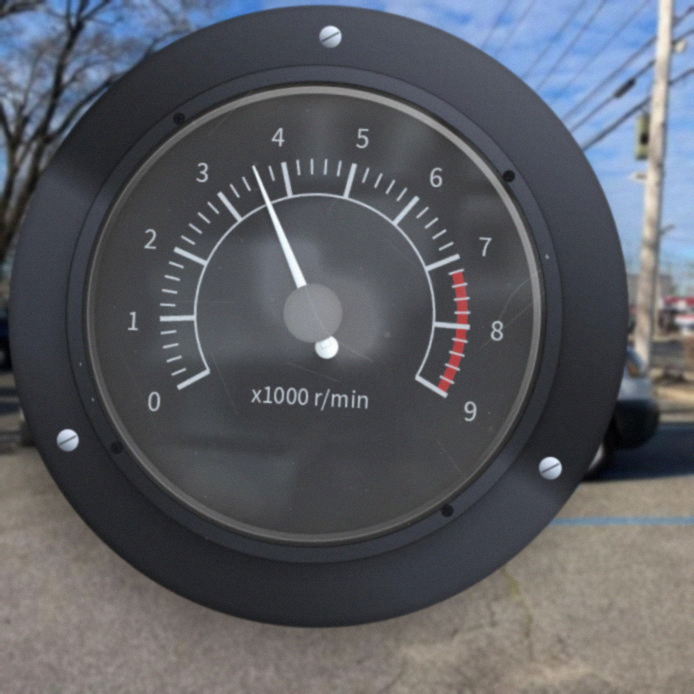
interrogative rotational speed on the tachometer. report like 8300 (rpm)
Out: 3600 (rpm)
